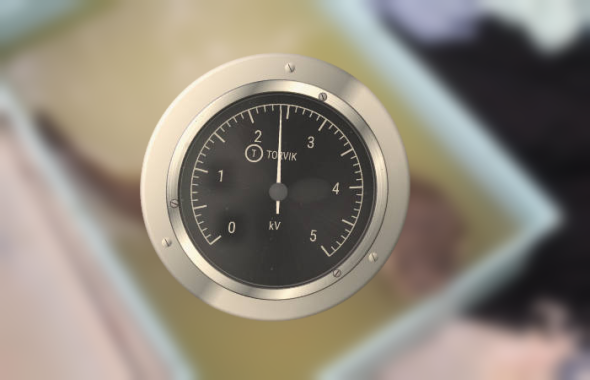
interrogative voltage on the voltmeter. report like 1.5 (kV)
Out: 2.4 (kV)
